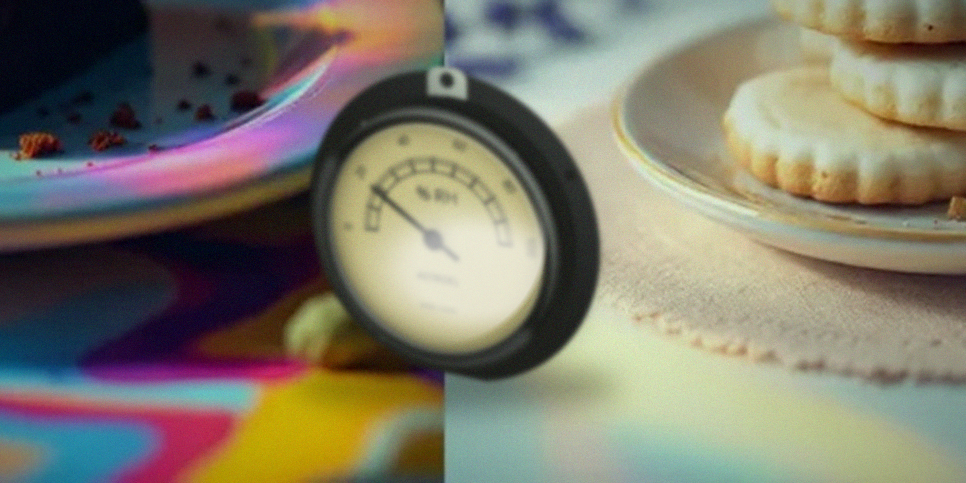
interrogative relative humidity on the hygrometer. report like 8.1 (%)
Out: 20 (%)
